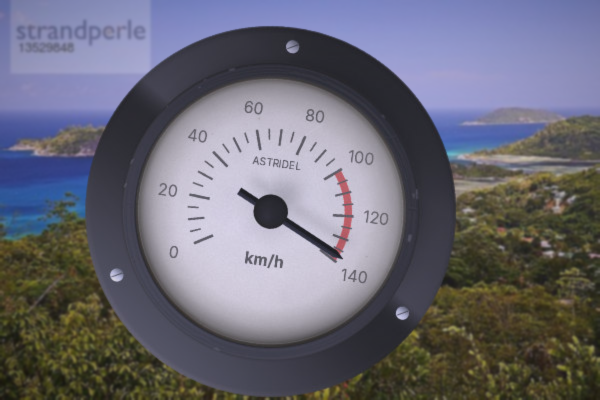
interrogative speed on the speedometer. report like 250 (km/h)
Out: 137.5 (km/h)
